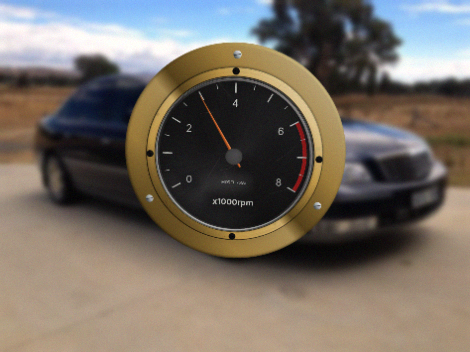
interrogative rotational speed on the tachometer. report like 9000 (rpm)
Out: 3000 (rpm)
